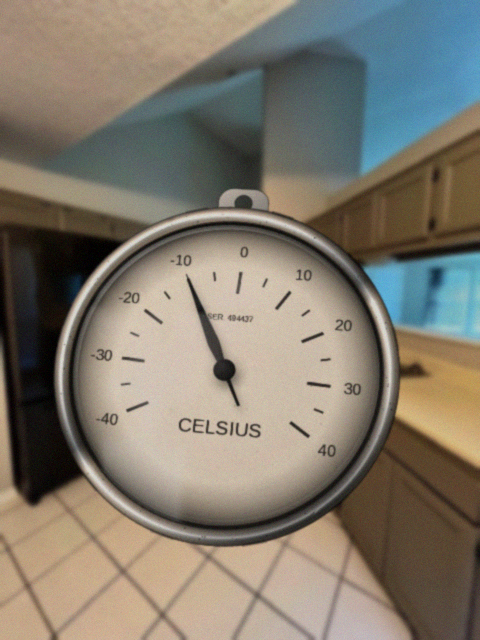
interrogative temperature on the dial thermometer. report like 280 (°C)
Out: -10 (°C)
